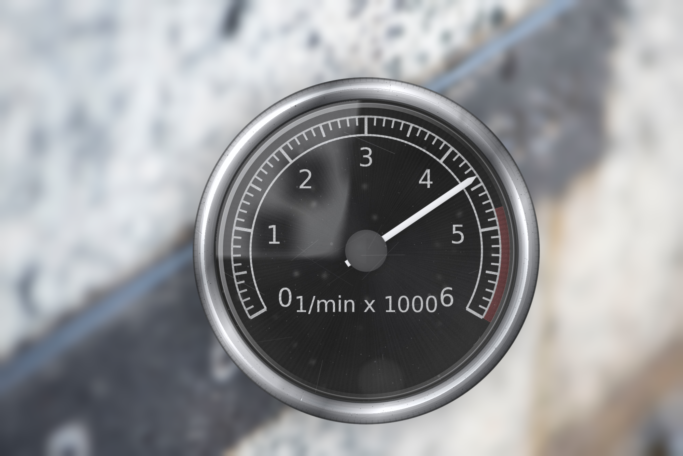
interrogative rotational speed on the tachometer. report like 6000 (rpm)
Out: 4400 (rpm)
